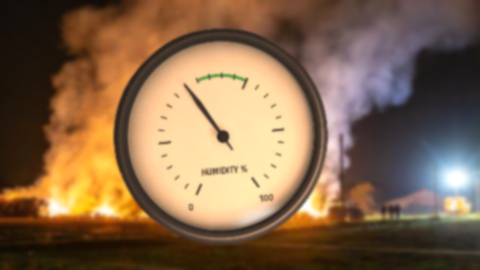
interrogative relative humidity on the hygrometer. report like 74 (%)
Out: 40 (%)
